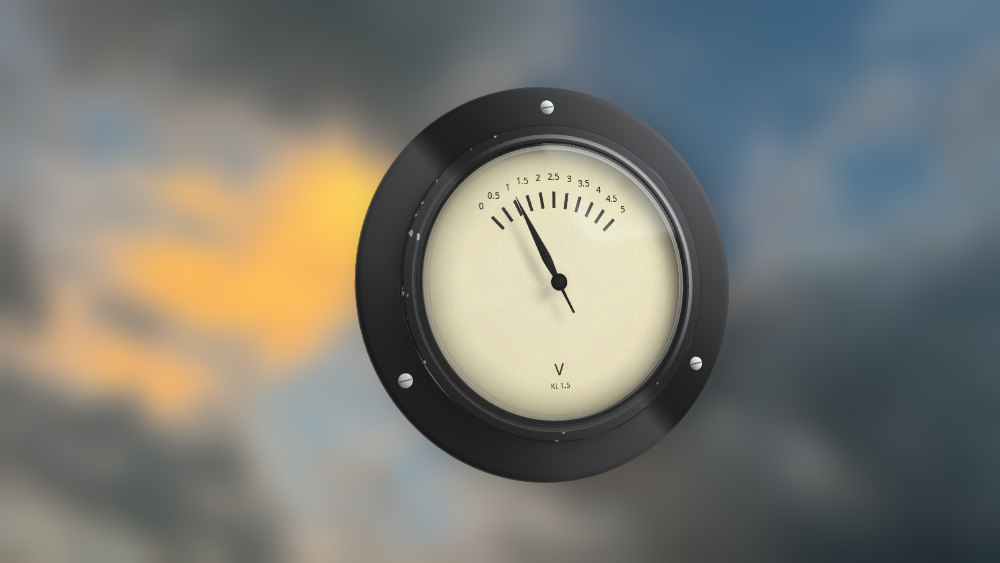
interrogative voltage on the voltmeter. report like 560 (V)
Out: 1 (V)
